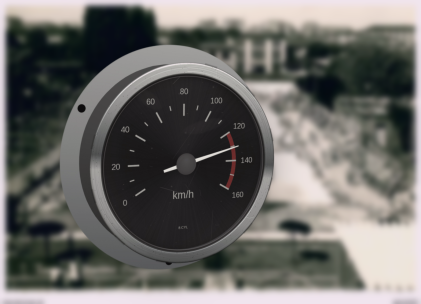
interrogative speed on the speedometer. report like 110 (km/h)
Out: 130 (km/h)
